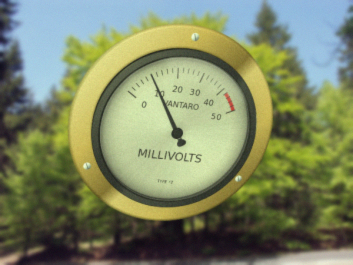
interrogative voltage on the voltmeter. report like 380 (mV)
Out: 10 (mV)
